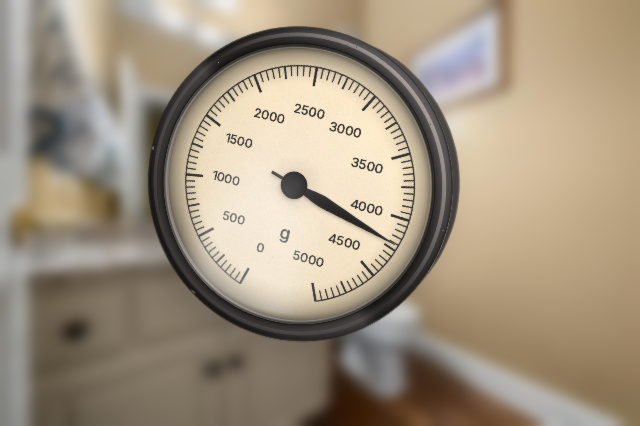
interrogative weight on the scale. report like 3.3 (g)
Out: 4200 (g)
